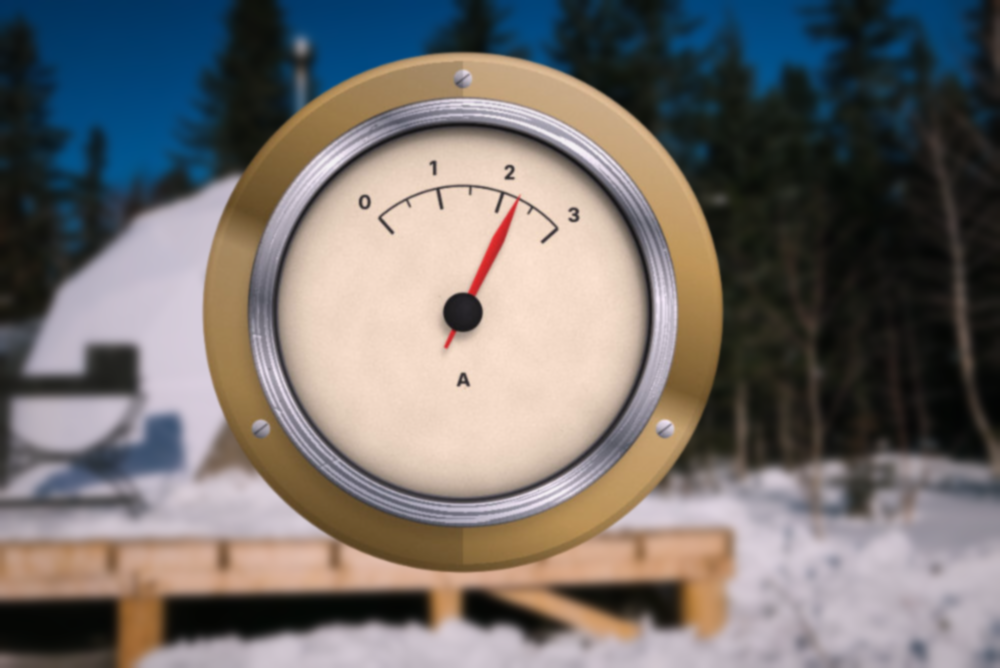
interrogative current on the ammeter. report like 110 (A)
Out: 2.25 (A)
